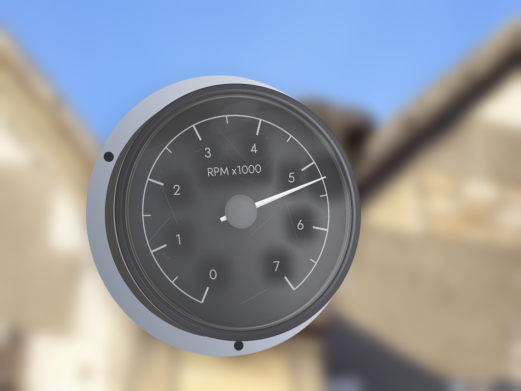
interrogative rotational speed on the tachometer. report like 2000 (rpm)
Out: 5250 (rpm)
